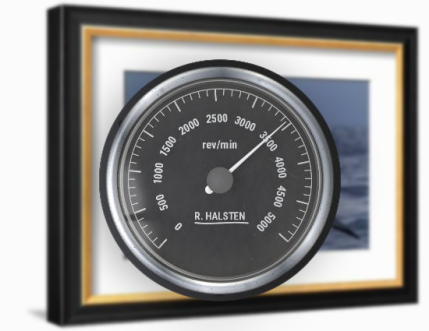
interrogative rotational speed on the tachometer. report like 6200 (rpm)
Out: 3450 (rpm)
